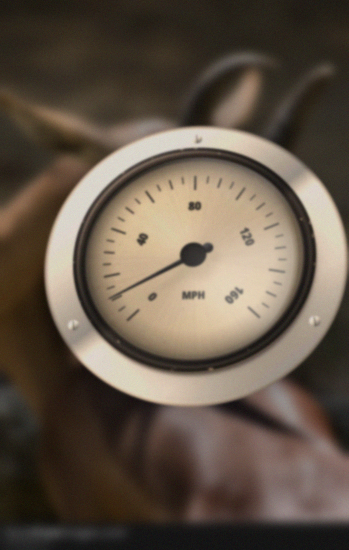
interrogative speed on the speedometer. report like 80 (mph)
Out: 10 (mph)
